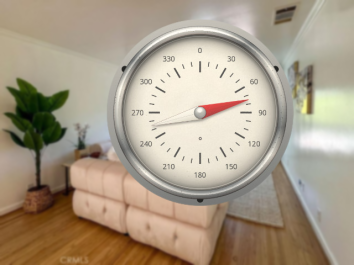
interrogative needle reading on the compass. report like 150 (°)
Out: 75 (°)
